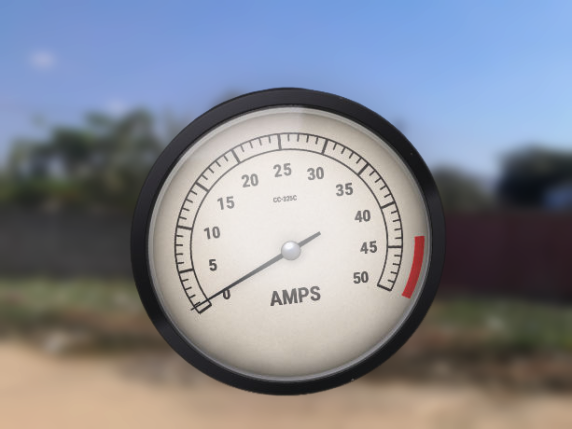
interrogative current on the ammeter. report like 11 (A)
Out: 1 (A)
